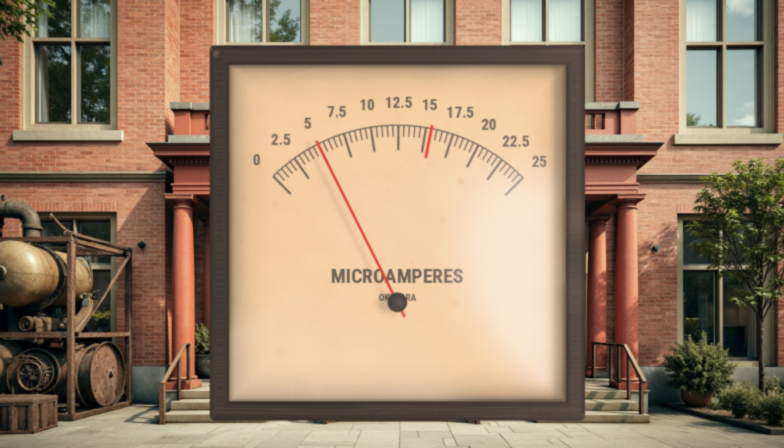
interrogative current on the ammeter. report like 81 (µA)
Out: 5 (µA)
